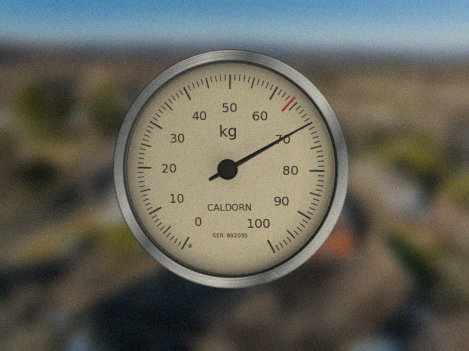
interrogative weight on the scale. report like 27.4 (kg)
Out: 70 (kg)
